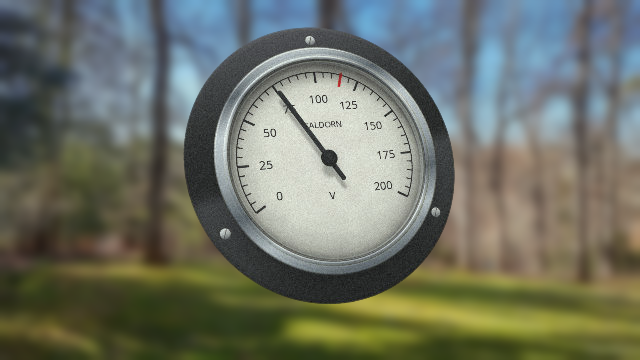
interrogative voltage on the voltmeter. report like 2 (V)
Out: 75 (V)
